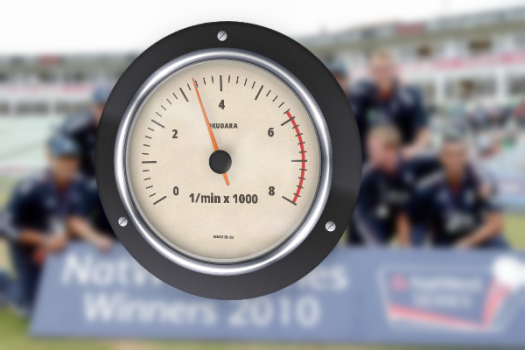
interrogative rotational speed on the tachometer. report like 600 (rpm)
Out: 3400 (rpm)
